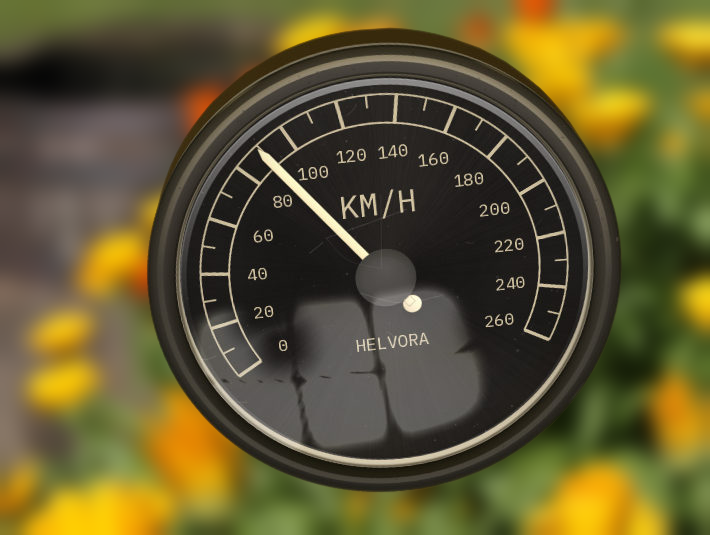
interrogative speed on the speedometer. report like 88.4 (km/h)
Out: 90 (km/h)
